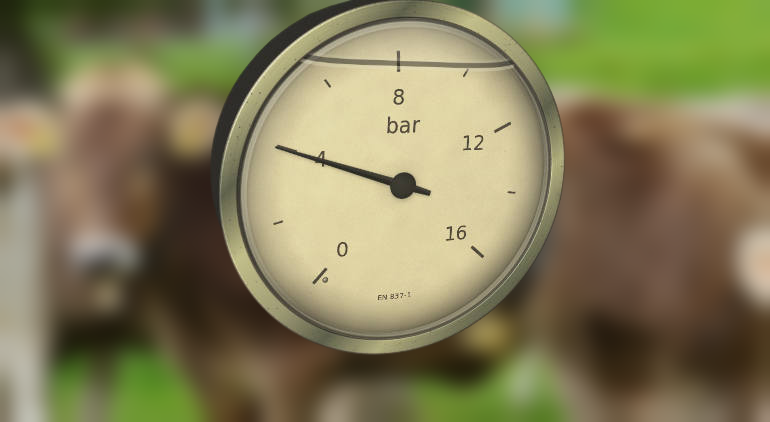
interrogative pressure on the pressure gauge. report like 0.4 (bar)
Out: 4 (bar)
